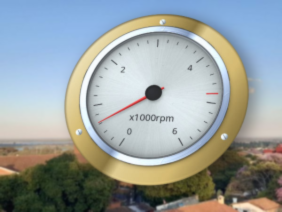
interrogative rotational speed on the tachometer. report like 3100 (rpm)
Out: 600 (rpm)
